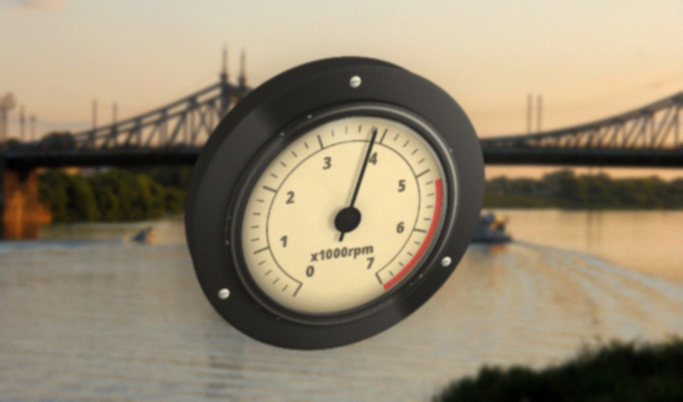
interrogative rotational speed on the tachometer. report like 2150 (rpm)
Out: 3800 (rpm)
